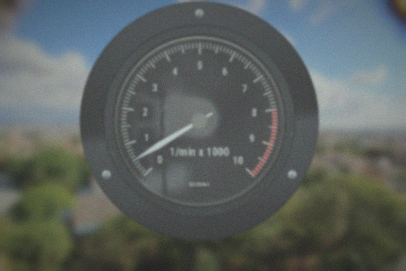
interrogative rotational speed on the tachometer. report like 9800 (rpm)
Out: 500 (rpm)
